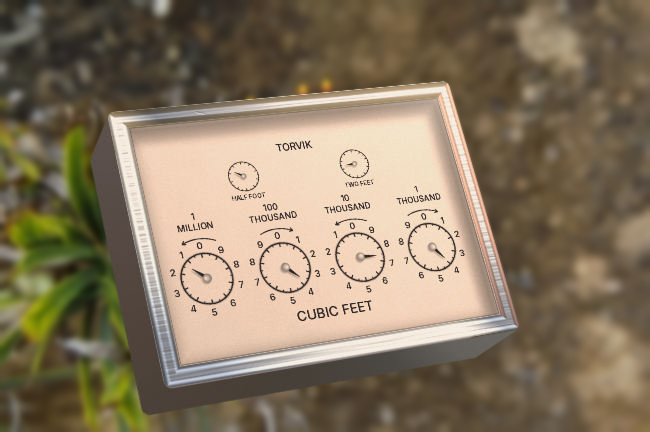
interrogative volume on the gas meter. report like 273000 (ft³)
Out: 137400 (ft³)
